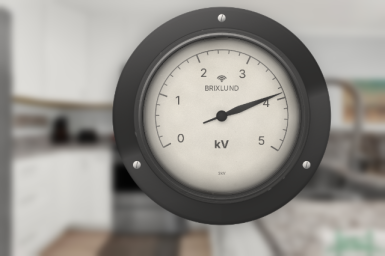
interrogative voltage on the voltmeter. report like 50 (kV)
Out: 3.9 (kV)
